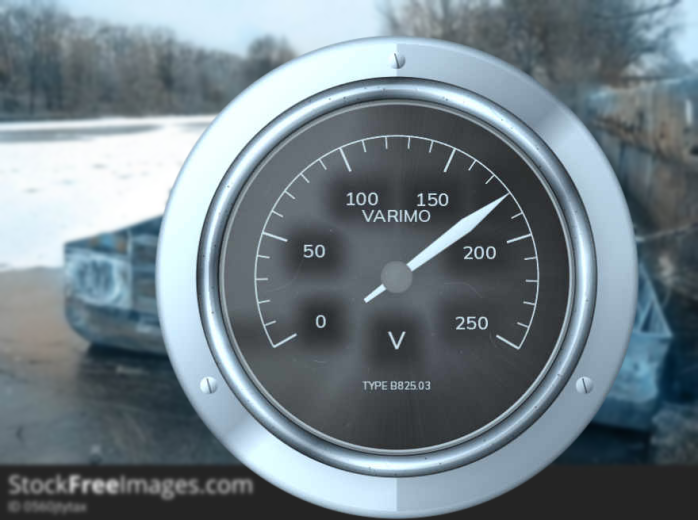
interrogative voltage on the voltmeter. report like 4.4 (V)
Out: 180 (V)
